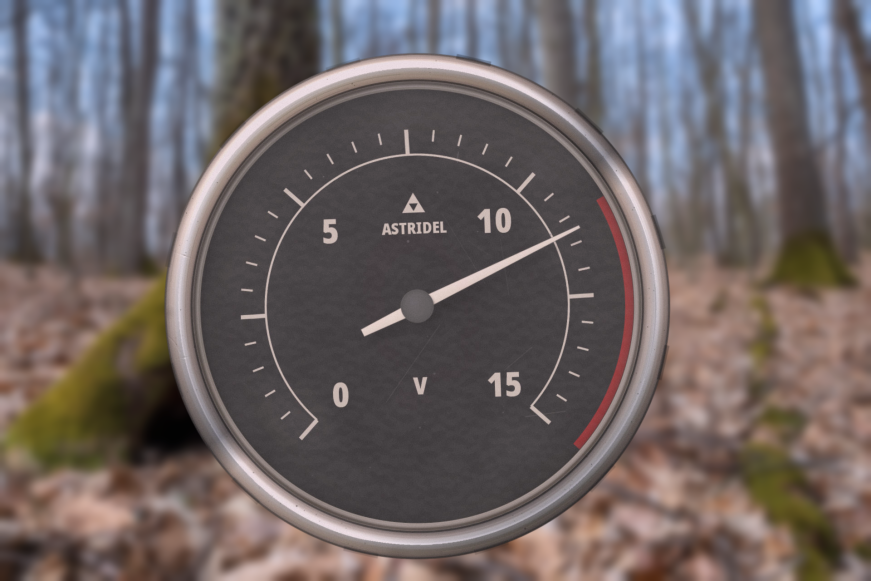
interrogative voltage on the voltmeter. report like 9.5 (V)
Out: 11.25 (V)
